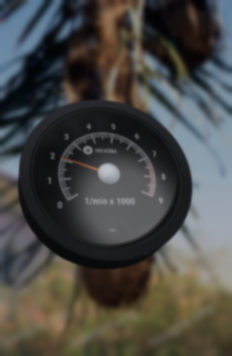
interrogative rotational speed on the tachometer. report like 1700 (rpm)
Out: 2000 (rpm)
